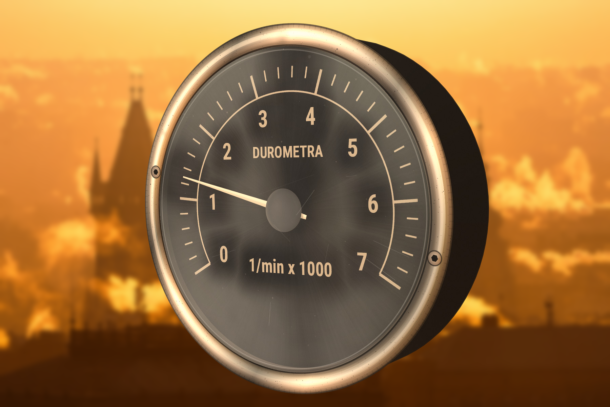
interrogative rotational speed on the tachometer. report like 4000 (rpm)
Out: 1300 (rpm)
